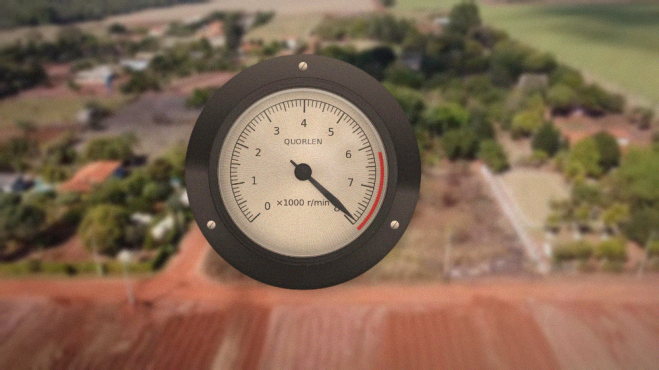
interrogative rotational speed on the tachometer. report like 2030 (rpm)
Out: 7900 (rpm)
